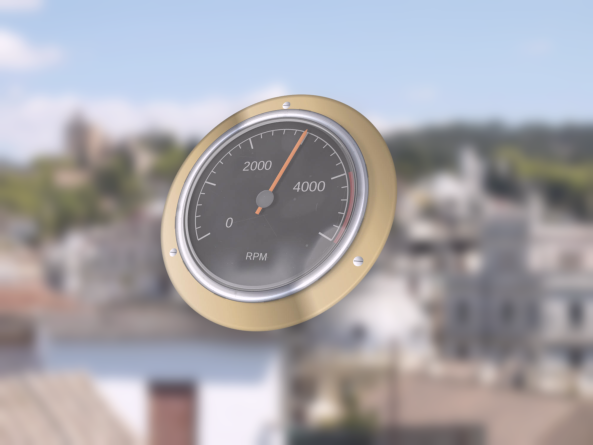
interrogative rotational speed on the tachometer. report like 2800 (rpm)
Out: 3000 (rpm)
